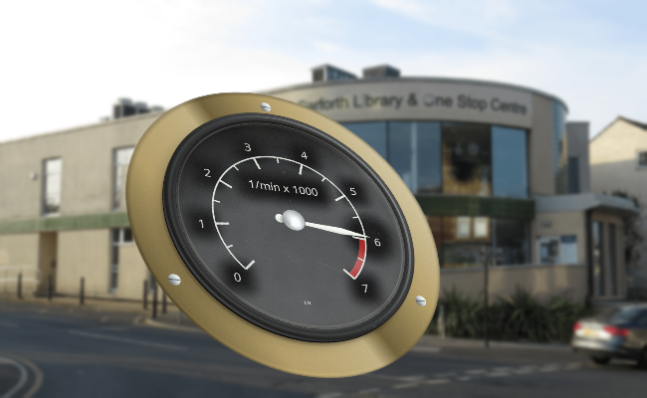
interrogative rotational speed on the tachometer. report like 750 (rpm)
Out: 6000 (rpm)
